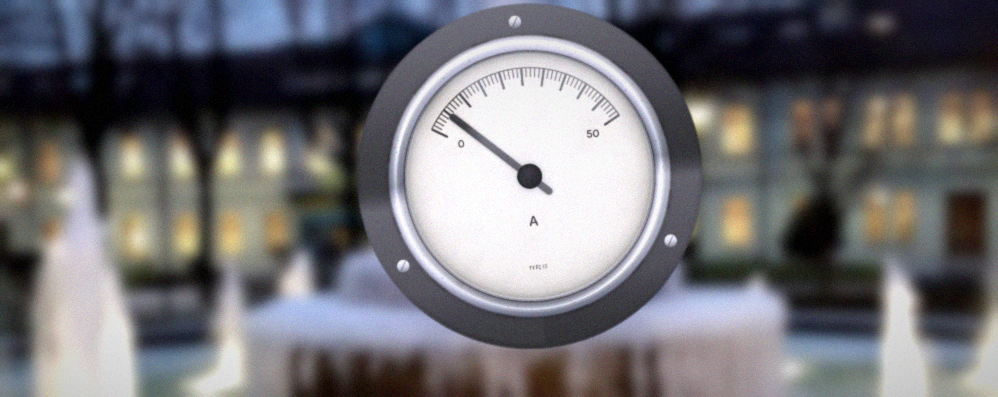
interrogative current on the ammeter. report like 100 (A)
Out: 5 (A)
